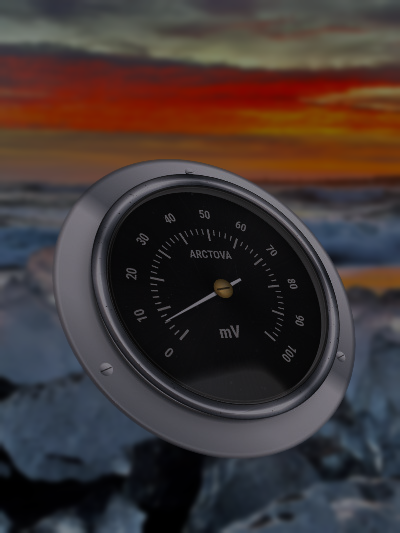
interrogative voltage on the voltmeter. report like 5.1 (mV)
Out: 6 (mV)
